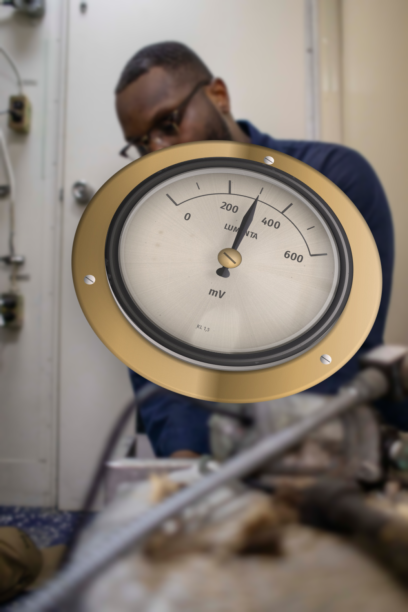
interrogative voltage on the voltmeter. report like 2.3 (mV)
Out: 300 (mV)
